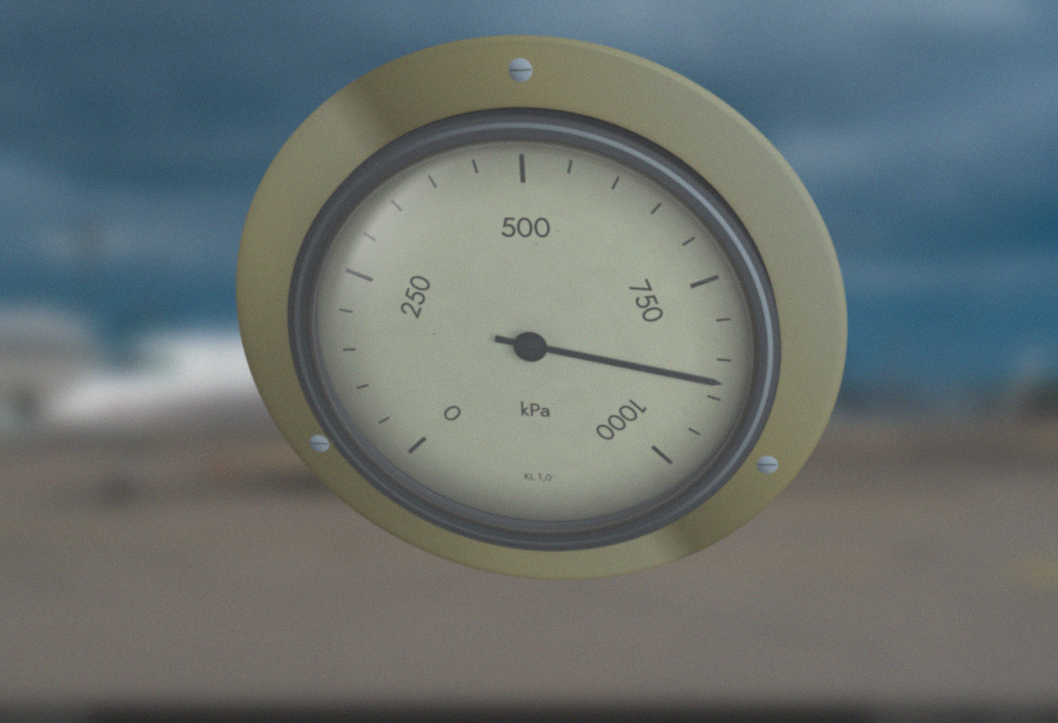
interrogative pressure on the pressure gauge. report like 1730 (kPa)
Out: 875 (kPa)
